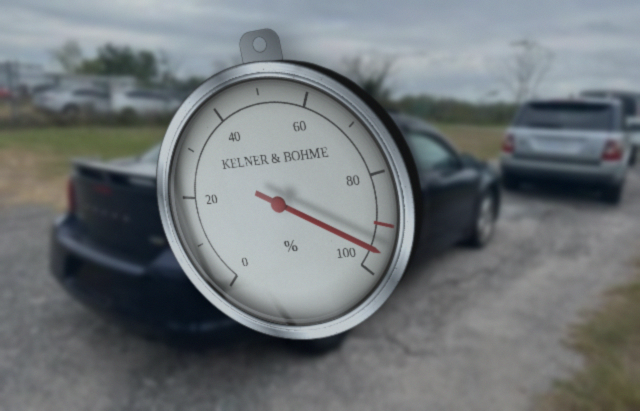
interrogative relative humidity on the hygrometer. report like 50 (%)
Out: 95 (%)
